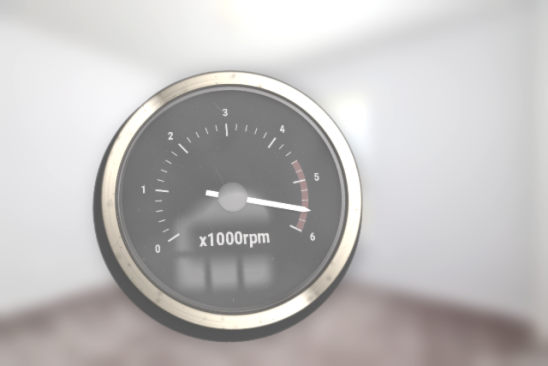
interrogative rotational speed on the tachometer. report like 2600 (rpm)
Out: 5600 (rpm)
